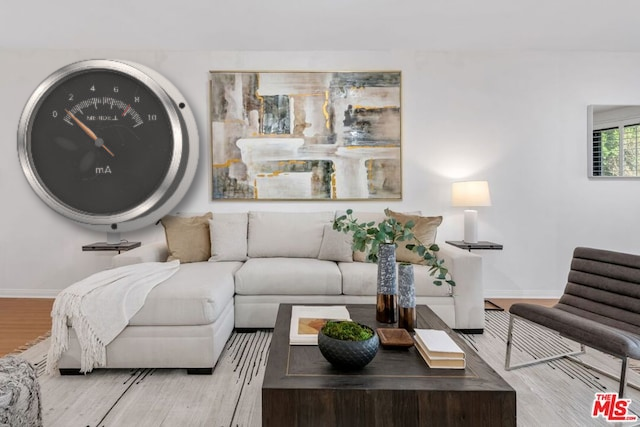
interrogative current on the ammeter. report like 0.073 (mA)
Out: 1 (mA)
